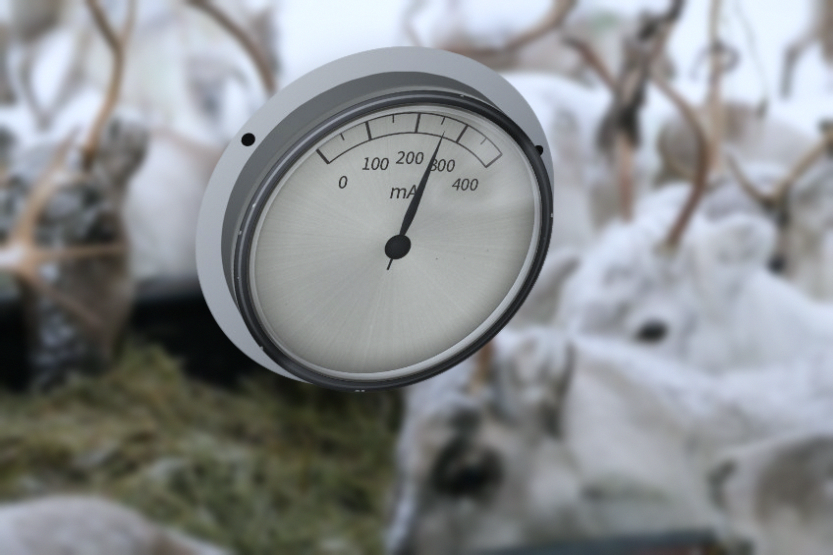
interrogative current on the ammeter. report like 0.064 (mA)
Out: 250 (mA)
